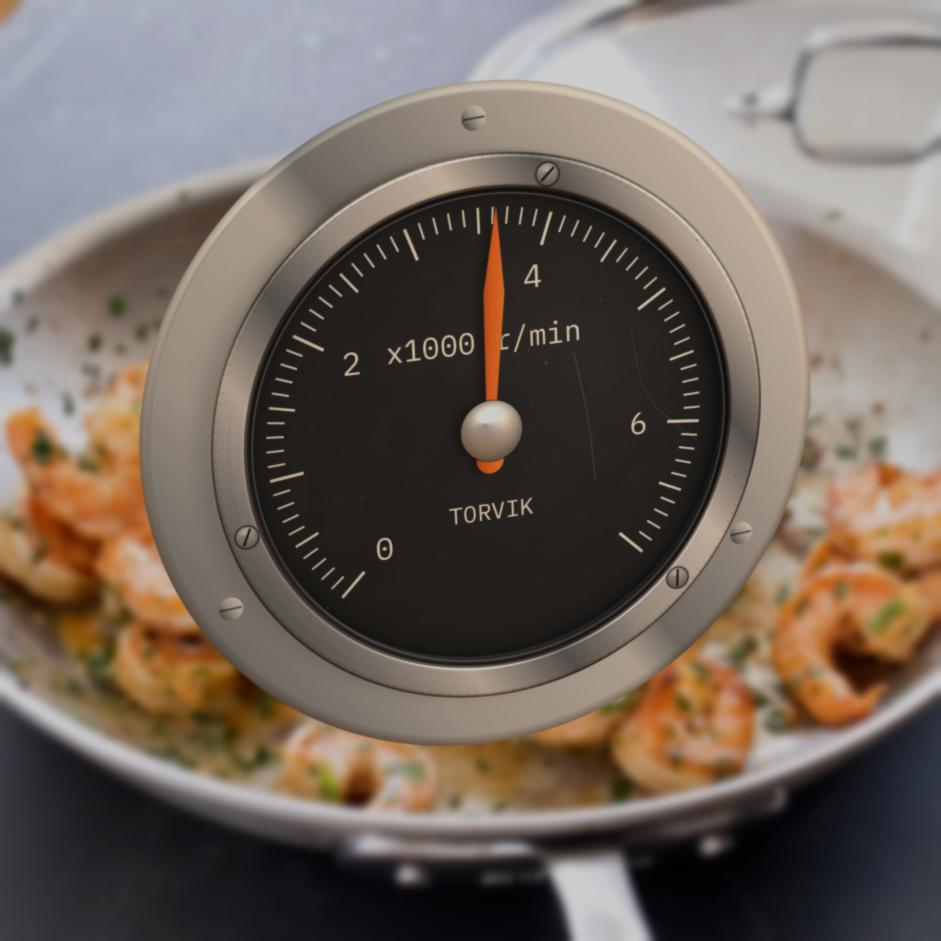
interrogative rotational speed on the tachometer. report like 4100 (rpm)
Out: 3600 (rpm)
